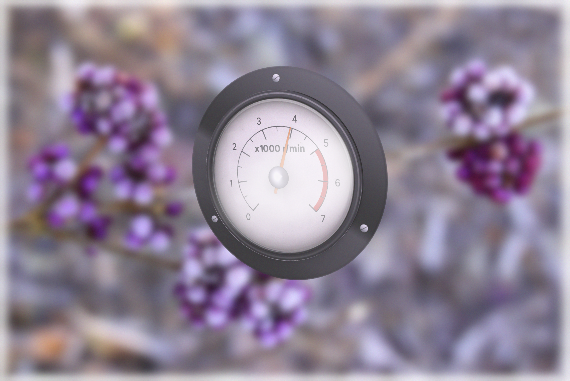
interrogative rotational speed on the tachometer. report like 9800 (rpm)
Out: 4000 (rpm)
